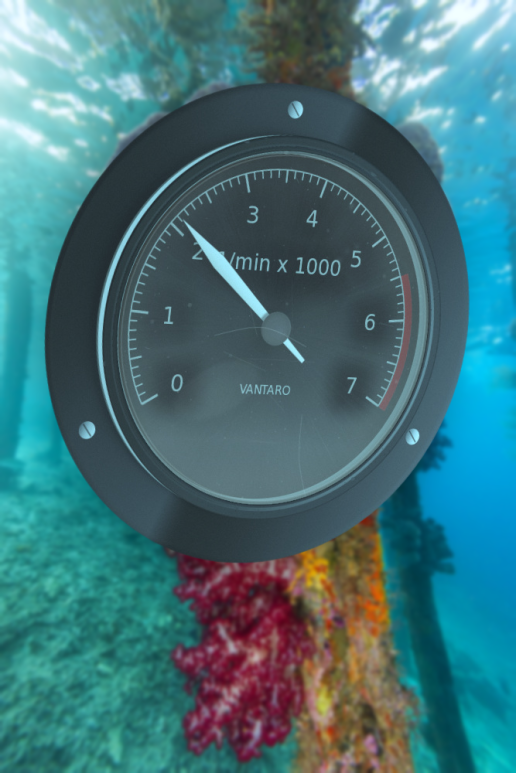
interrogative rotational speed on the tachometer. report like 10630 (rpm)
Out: 2100 (rpm)
